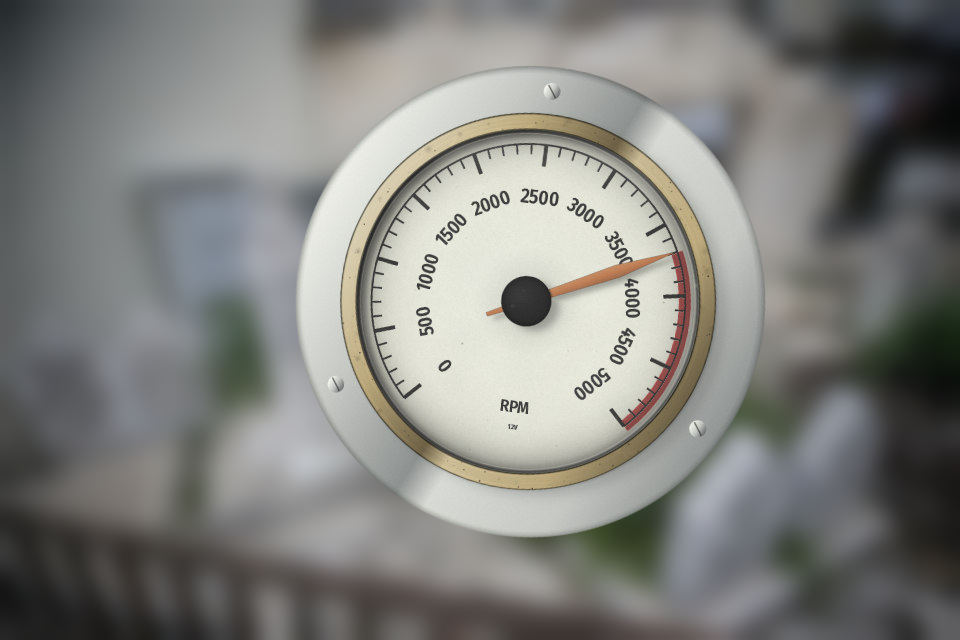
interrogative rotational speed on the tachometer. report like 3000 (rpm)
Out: 3700 (rpm)
